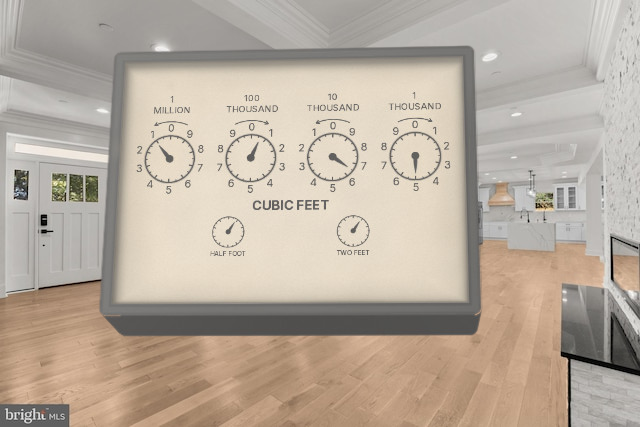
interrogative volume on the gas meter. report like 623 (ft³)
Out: 106500 (ft³)
